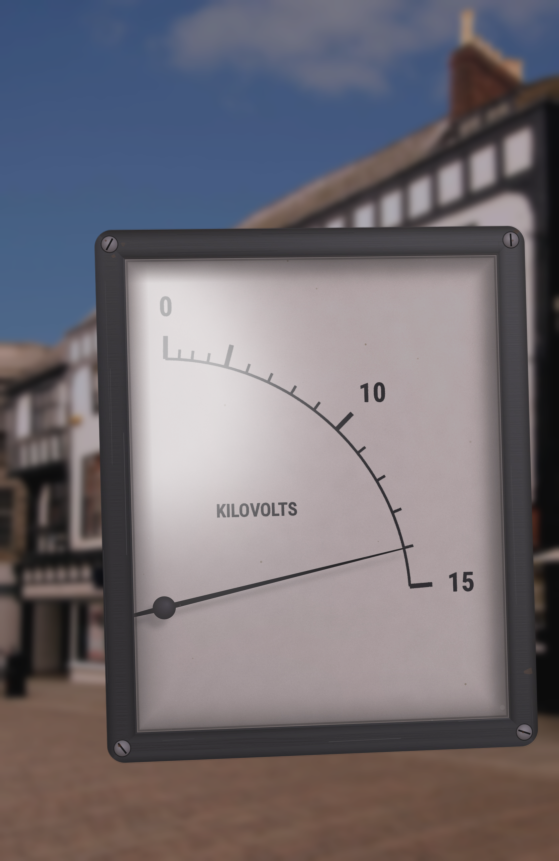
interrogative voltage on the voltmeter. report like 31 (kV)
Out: 14 (kV)
